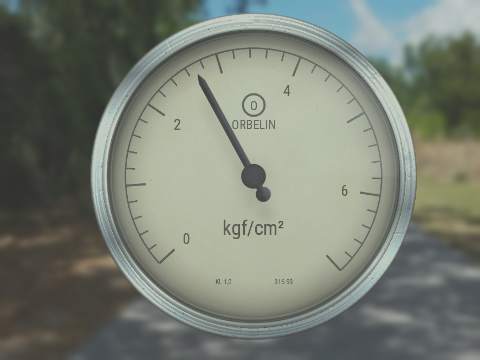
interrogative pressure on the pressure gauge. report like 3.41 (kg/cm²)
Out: 2.7 (kg/cm²)
